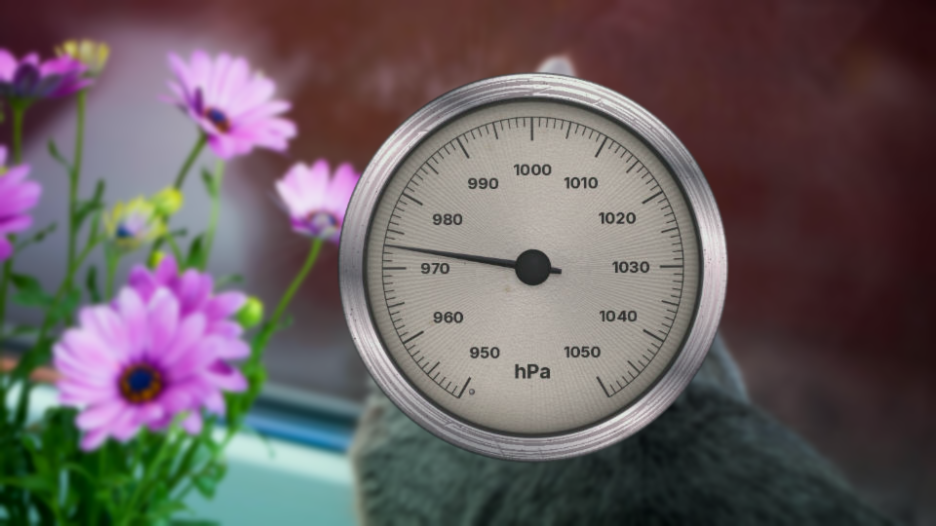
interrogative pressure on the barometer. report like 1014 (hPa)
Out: 973 (hPa)
